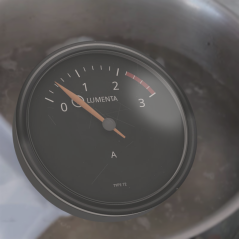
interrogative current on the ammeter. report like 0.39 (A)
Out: 0.4 (A)
